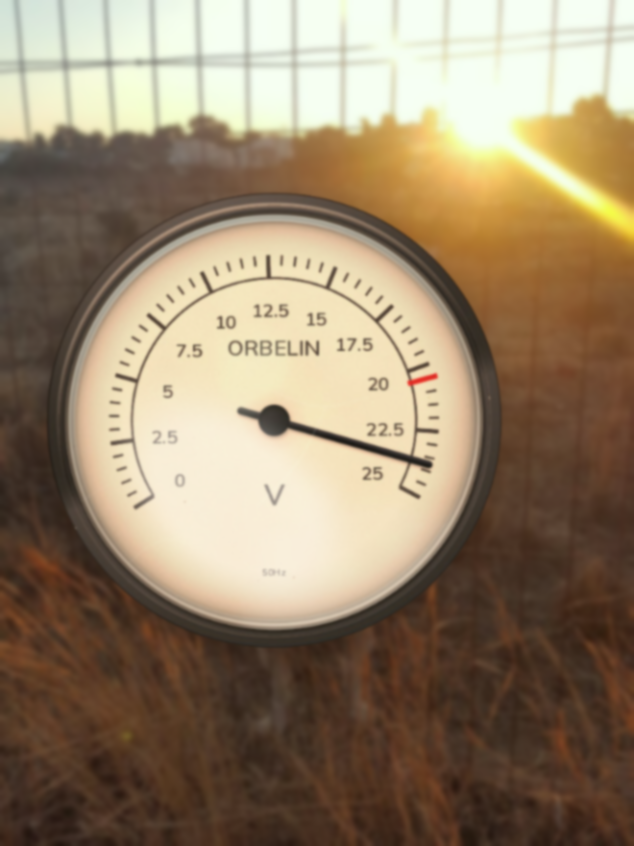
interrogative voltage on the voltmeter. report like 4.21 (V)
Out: 23.75 (V)
